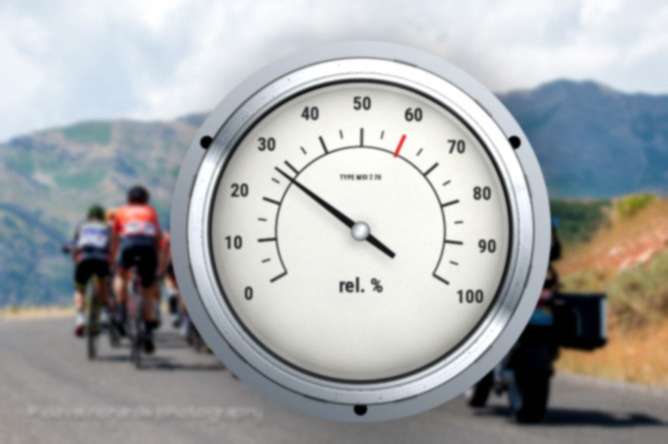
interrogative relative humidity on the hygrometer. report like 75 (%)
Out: 27.5 (%)
